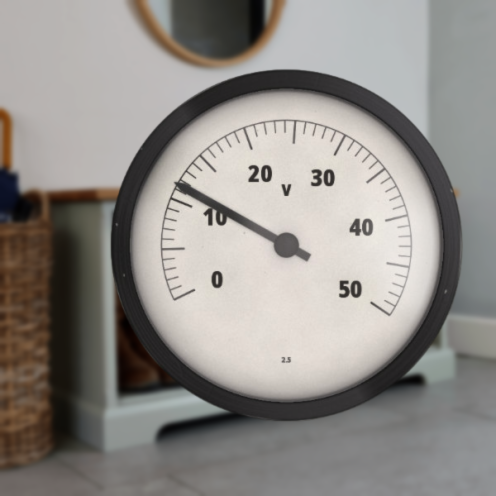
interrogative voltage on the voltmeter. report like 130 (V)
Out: 11.5 (V)
